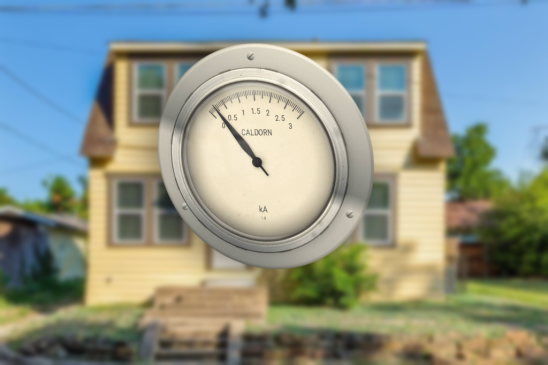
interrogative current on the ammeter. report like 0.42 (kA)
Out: 0.25 (kA)
